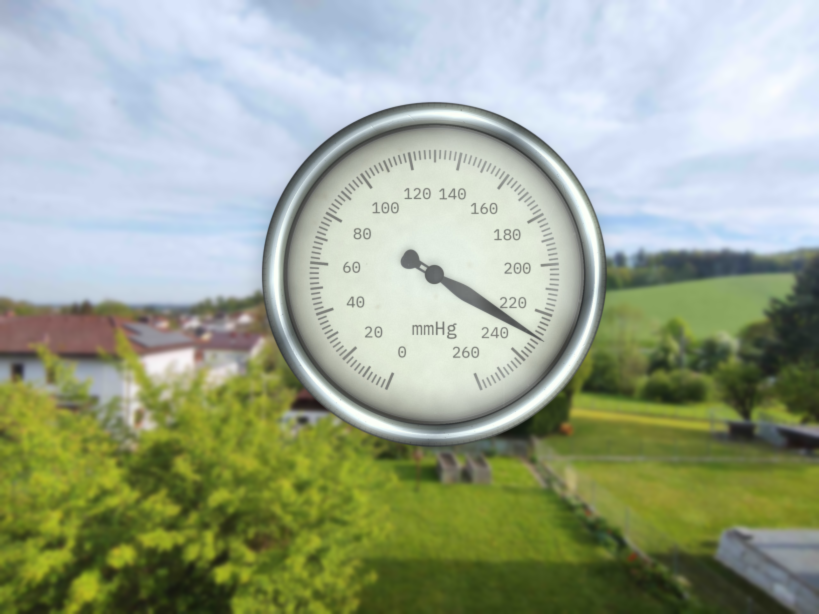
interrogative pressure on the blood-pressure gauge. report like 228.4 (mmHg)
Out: 230 (mmHg)
